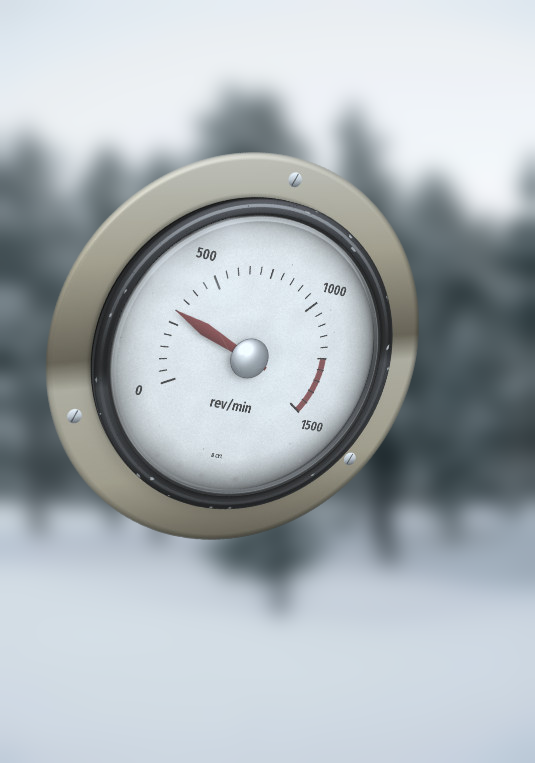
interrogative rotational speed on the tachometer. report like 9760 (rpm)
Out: 300 (rpm)
